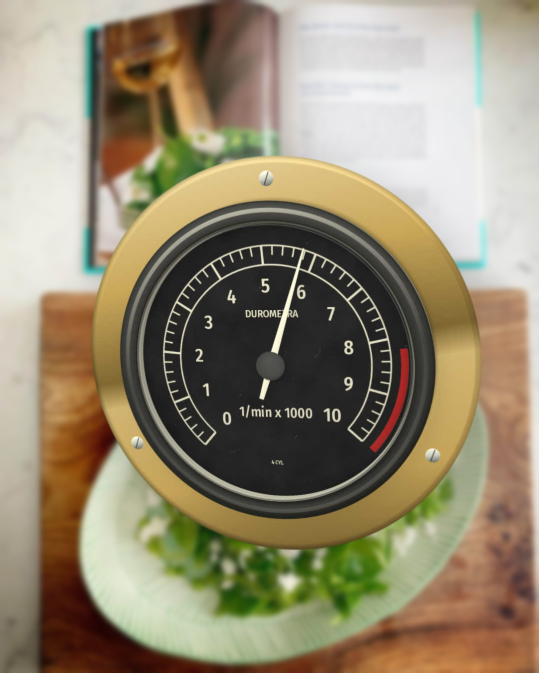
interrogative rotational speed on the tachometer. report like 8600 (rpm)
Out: 5800 (rpm)
